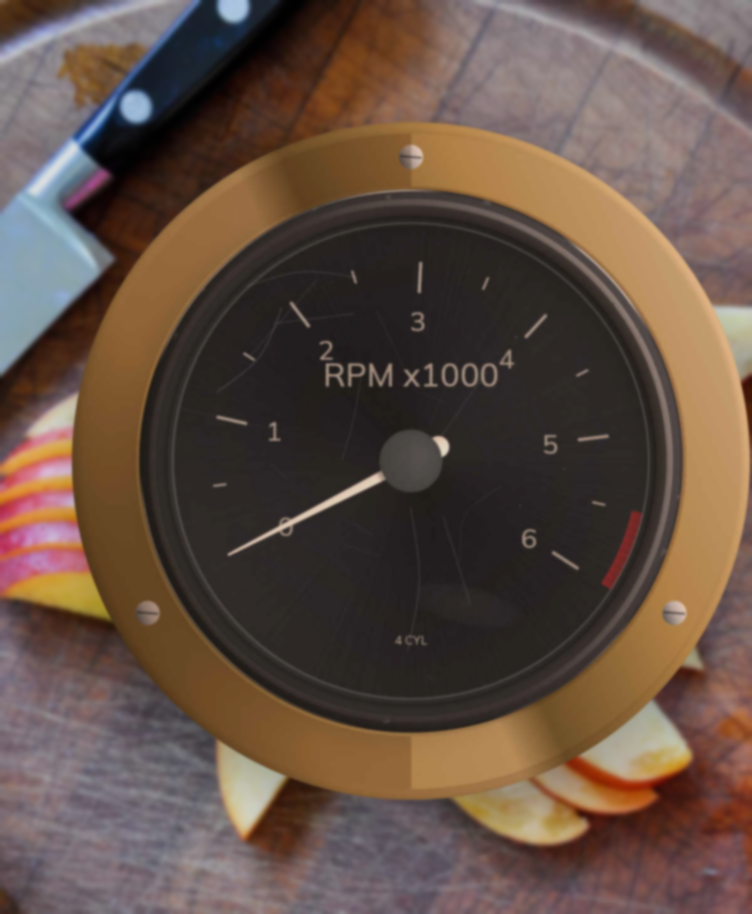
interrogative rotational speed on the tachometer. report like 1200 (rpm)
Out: 0 (rpm)
